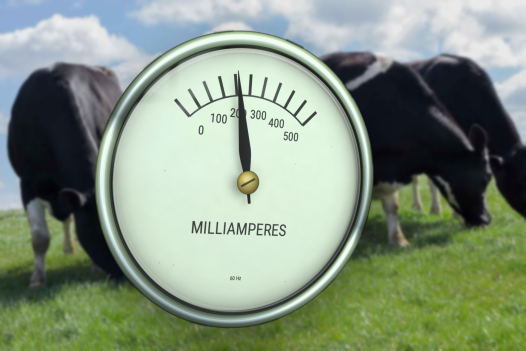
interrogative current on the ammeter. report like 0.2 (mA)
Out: 200 (mA)
